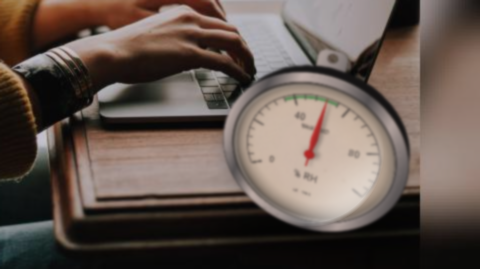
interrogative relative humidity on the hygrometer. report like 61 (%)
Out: 52 (%)
